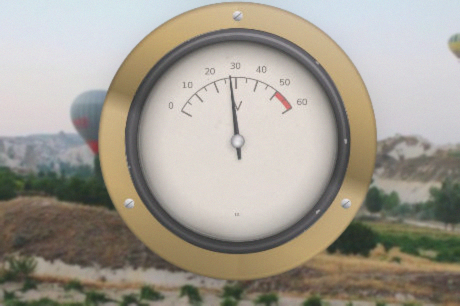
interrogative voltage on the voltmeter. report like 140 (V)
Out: 27.5 (V)
